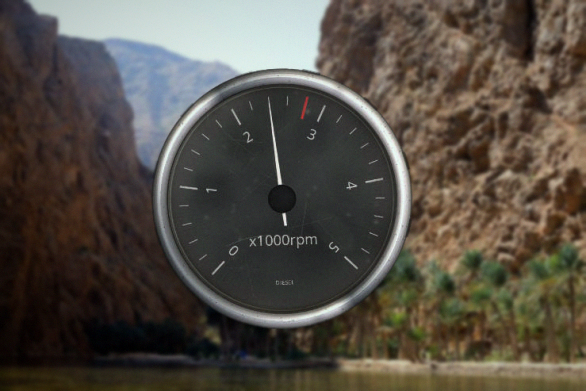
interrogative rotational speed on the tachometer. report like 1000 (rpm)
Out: 2400 (rpm)
